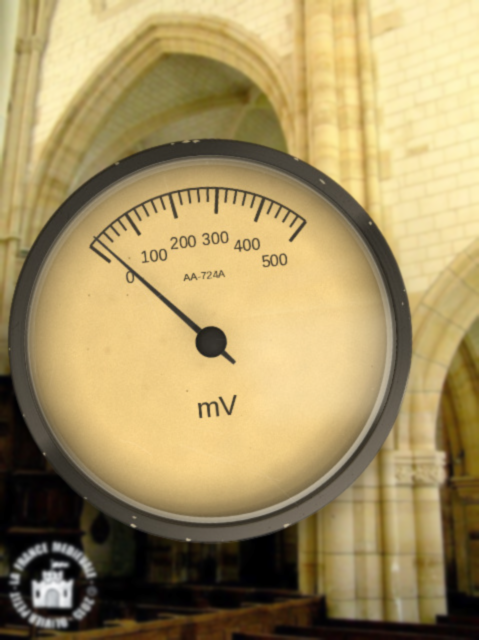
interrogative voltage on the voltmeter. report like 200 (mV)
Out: 20 (mV)
